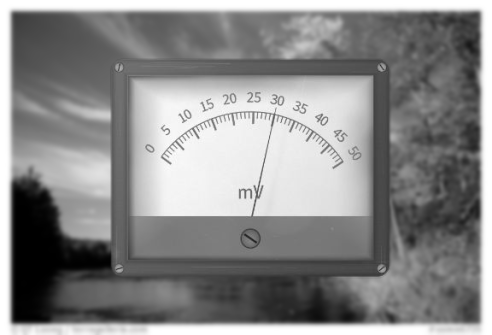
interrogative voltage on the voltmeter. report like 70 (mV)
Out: 30 (mV)
